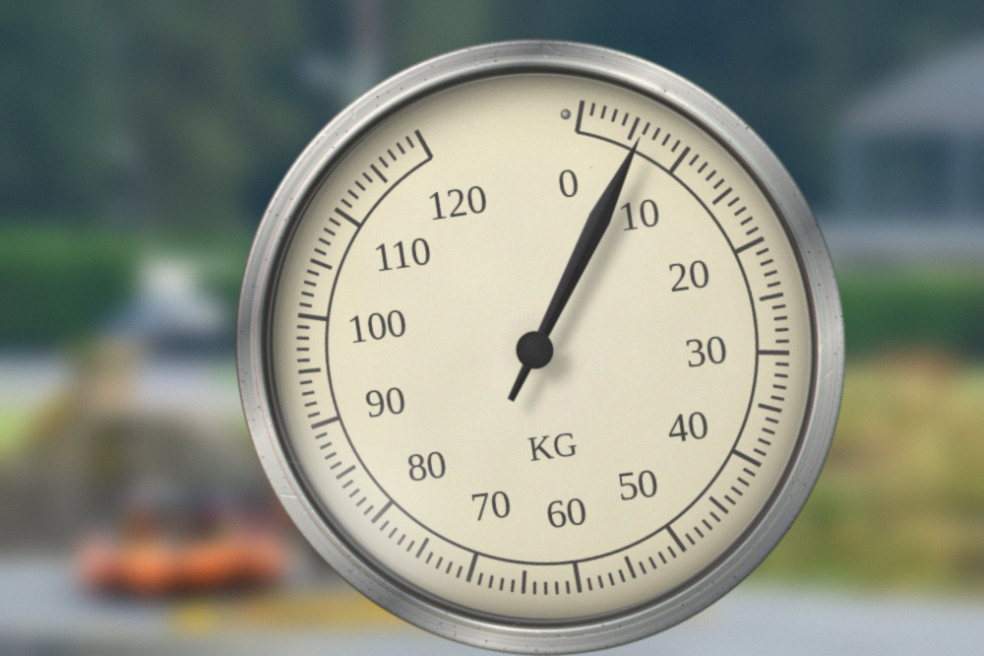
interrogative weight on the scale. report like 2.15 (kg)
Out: 6 (kg)
